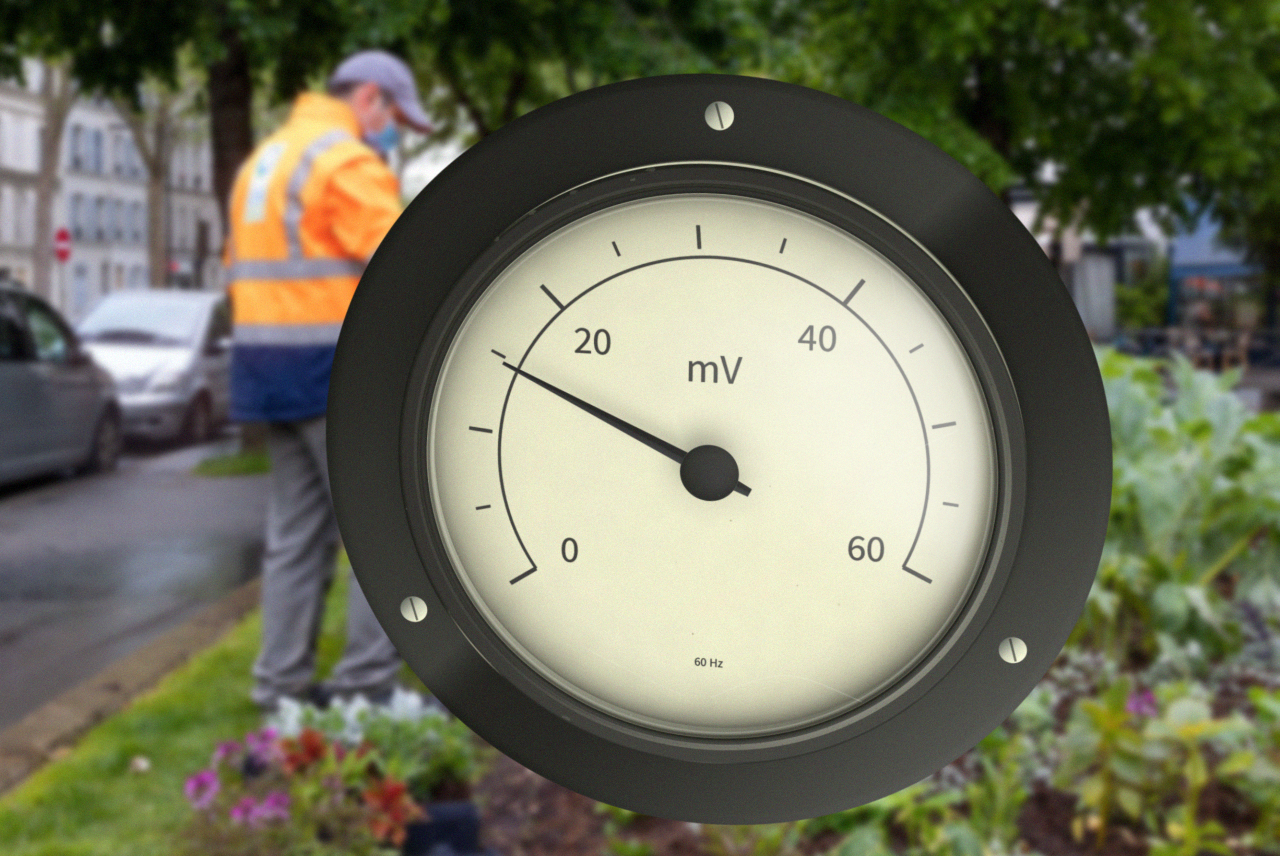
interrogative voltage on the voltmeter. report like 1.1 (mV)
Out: 15 (mV)
